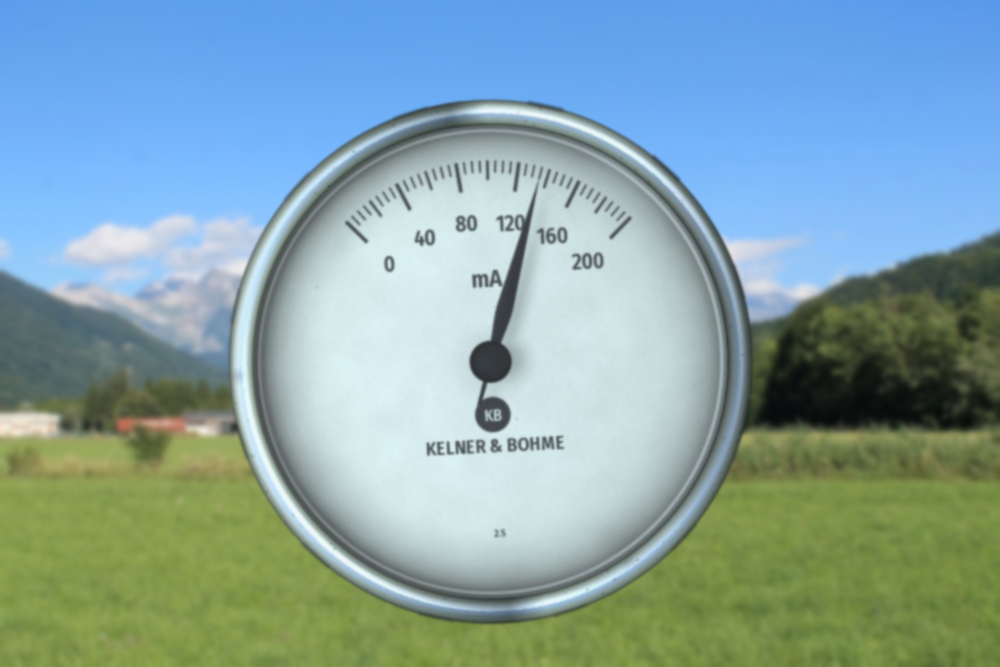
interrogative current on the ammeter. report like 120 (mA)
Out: 135 (mA)
